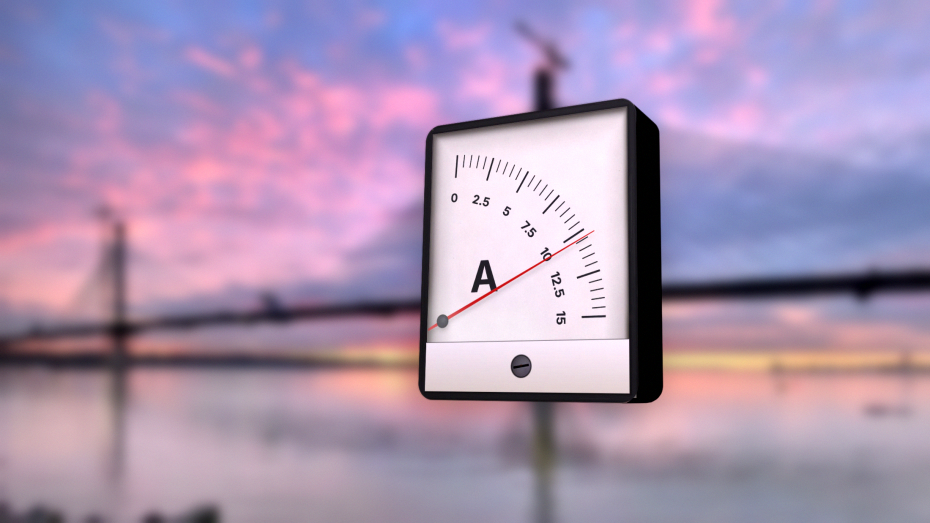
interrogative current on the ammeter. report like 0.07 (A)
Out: 10.5 (A)
